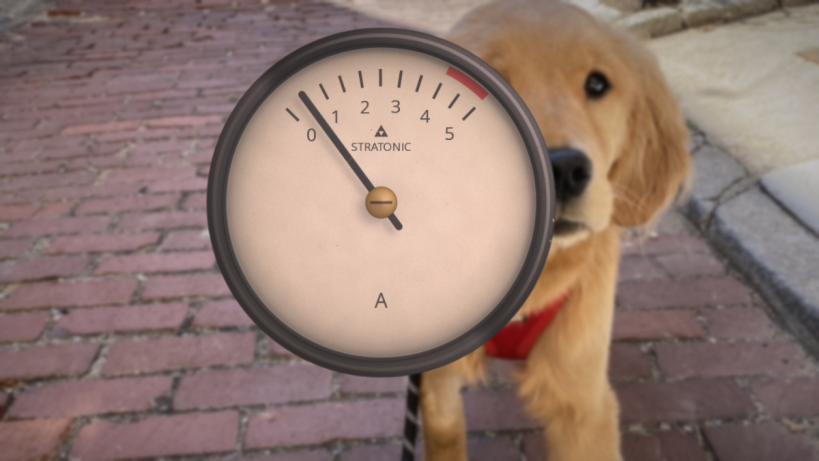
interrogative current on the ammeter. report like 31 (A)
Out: 0.5 (A)
